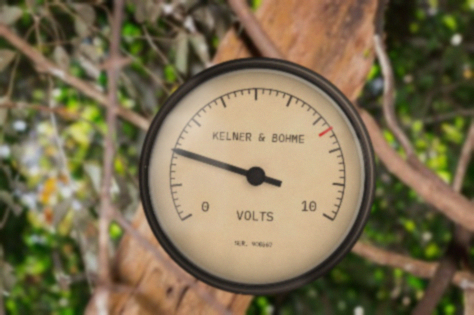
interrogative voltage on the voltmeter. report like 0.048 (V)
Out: 2 (V)
